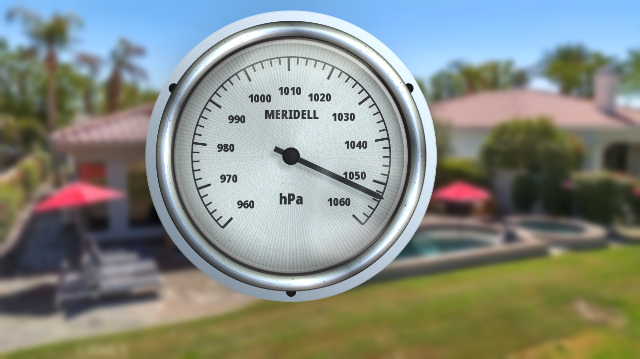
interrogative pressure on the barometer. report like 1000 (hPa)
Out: 1053 (hPa)
